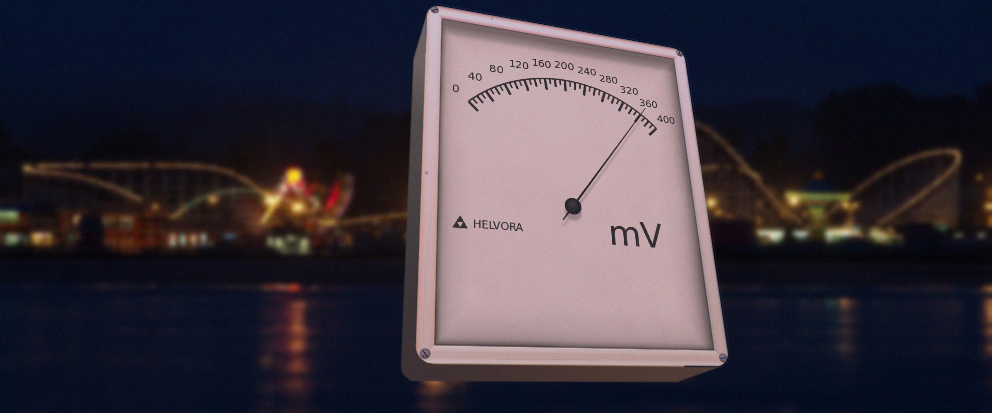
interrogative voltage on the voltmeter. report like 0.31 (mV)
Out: 360 (mV)
